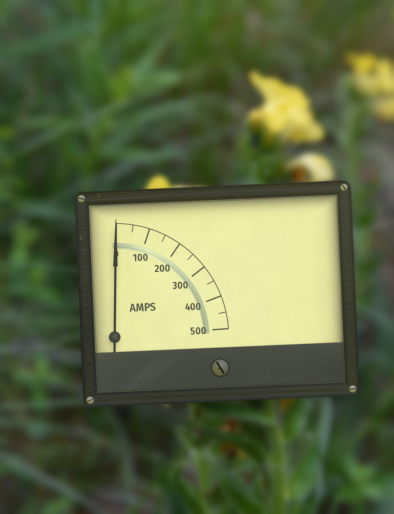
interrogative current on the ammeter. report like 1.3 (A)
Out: 0 (A)
